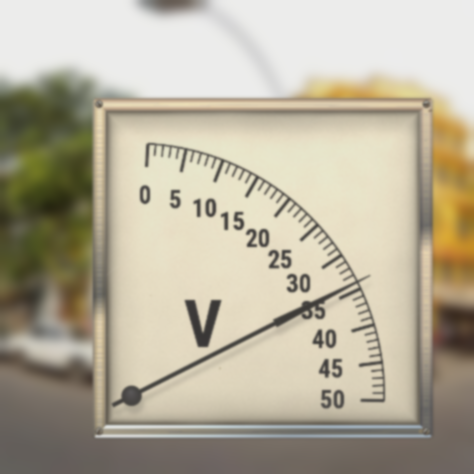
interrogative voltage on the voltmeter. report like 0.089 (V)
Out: 34 (V)
